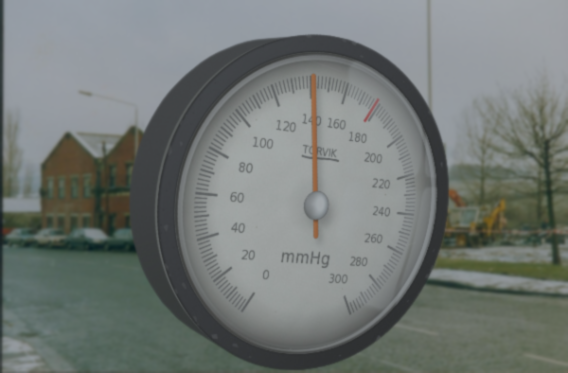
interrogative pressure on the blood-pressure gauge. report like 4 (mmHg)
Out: 140 (mmHg)
